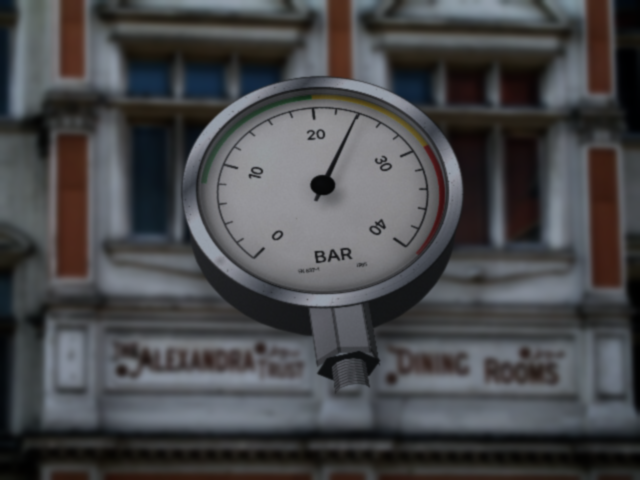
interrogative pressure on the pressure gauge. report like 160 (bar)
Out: 24 (bar)
